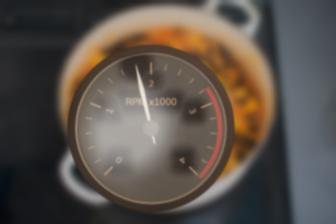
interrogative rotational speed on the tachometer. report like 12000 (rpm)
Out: 1800 (rpm)
